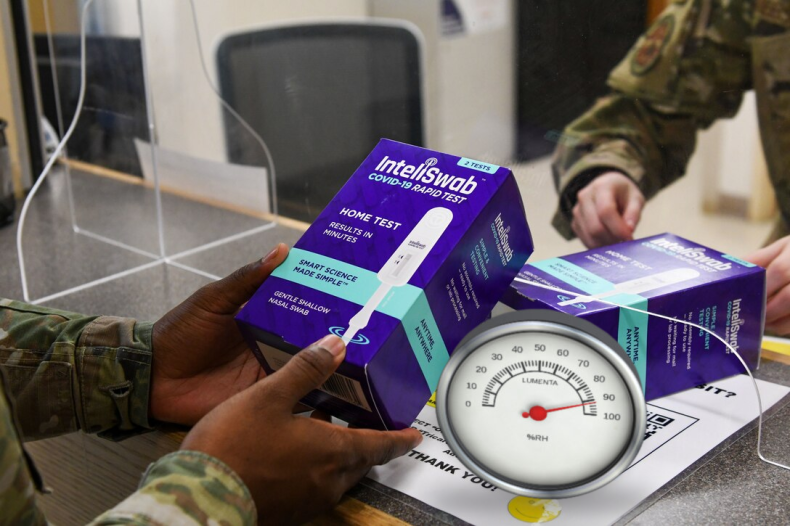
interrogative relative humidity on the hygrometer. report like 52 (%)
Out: 90 (%)
